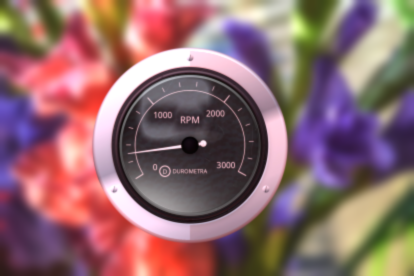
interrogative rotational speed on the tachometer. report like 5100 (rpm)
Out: 300 (rpm)
